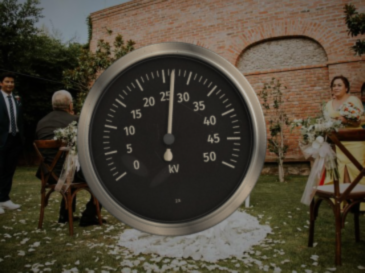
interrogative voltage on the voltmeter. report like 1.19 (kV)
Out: 27 (kV)
